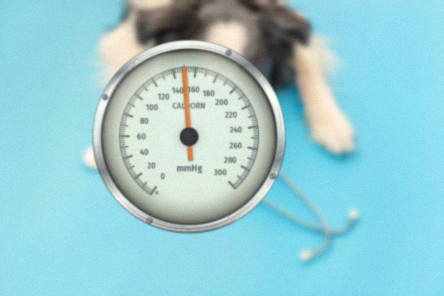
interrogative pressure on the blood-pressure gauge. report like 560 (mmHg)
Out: 150 (mmHg)
